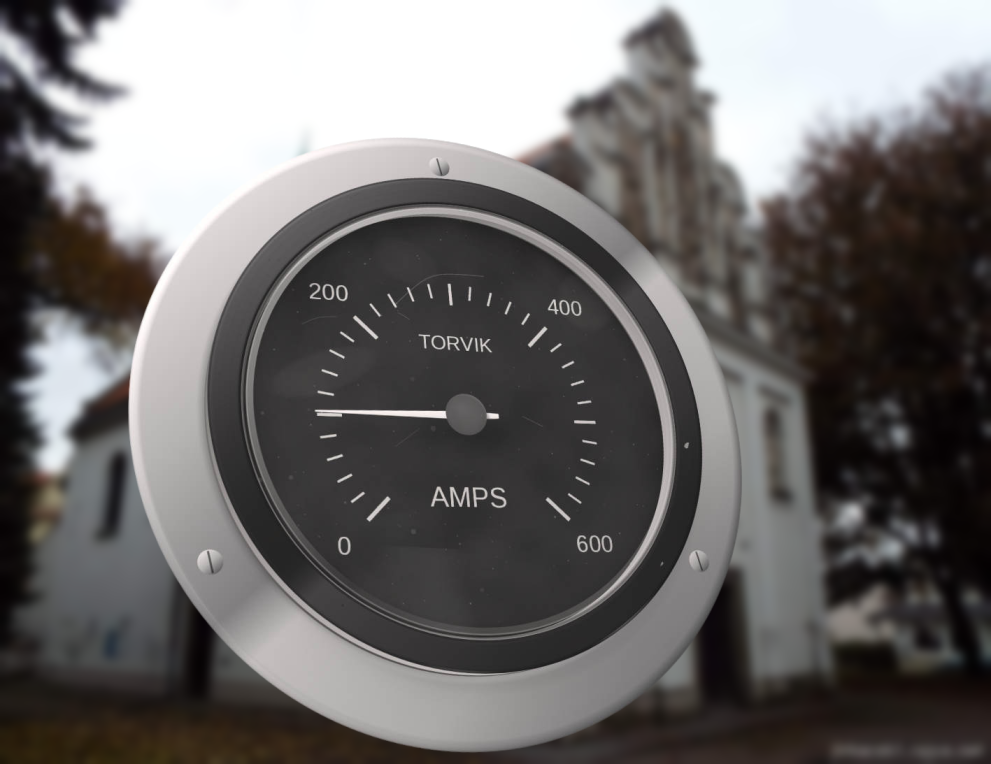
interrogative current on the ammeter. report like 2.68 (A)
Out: 100 (A)
